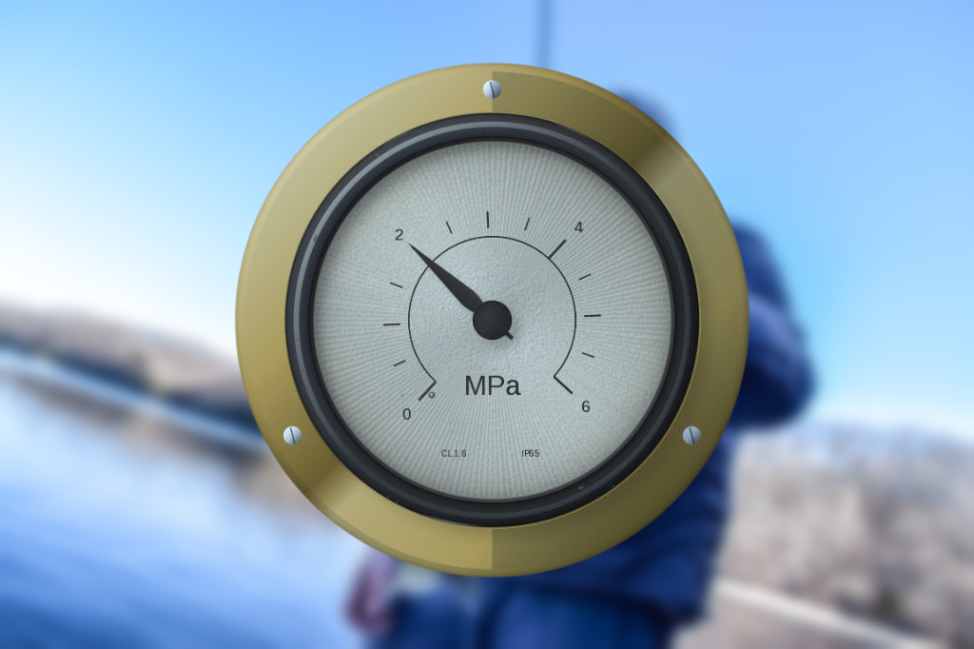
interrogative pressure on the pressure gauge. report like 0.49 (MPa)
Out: 2 (MPa)
